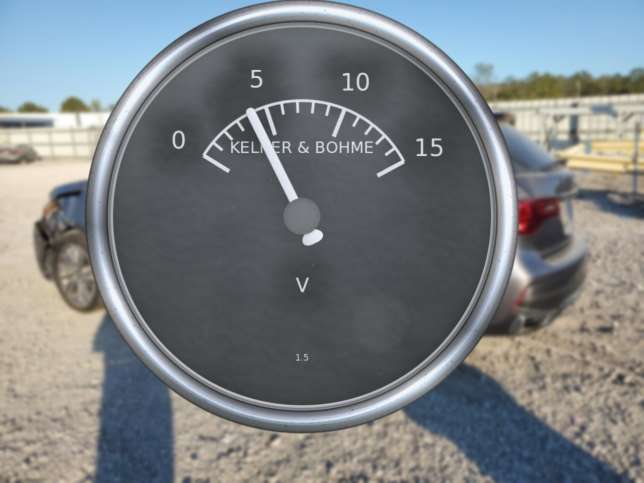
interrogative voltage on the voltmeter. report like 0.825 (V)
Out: 4 (V)
